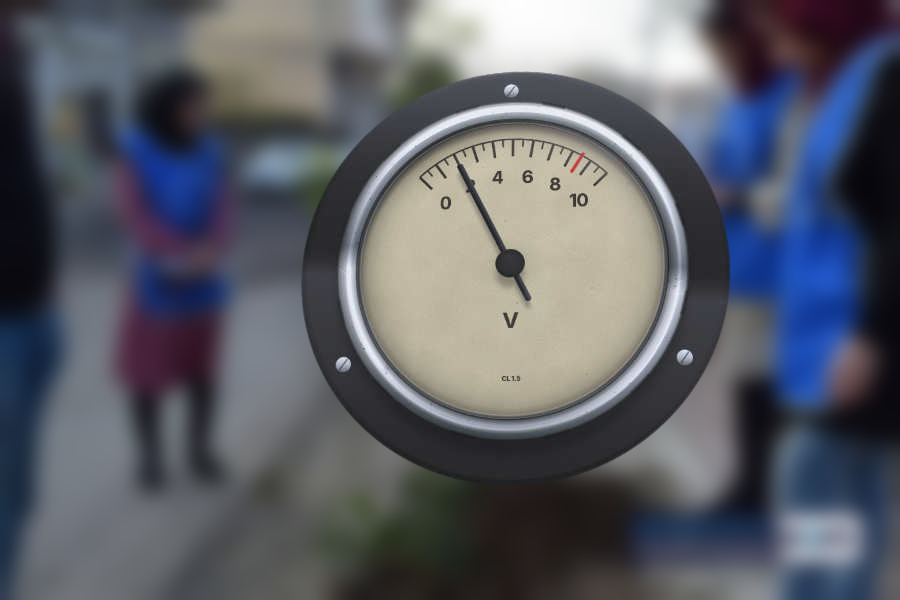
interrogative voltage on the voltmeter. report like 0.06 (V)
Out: 2 (V)
